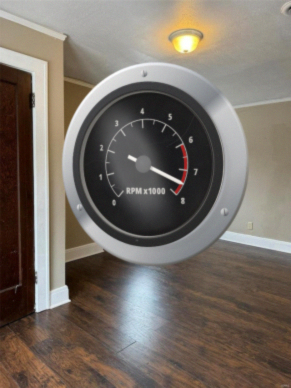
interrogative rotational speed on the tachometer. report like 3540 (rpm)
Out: 7500 (rpm)
